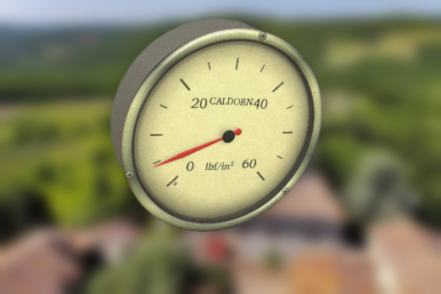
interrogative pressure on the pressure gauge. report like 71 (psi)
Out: 5 (psi)
